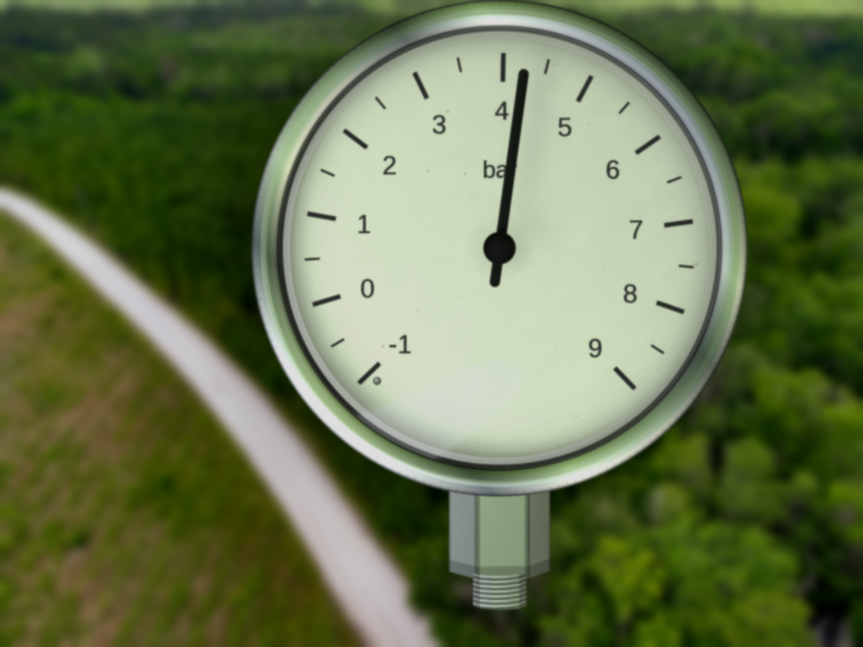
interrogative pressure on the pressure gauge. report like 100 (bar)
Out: 4.25 (bar)
